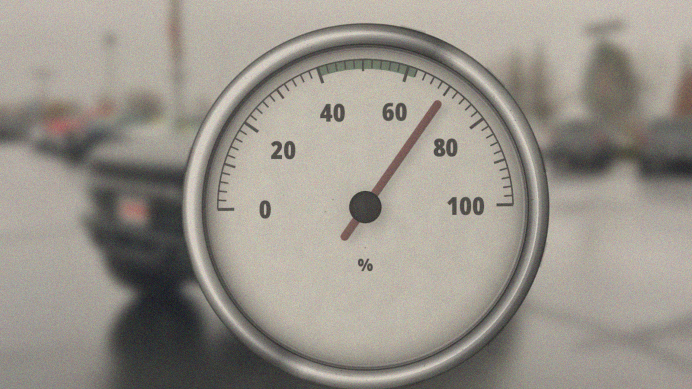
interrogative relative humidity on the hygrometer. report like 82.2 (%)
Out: 70 (%)
